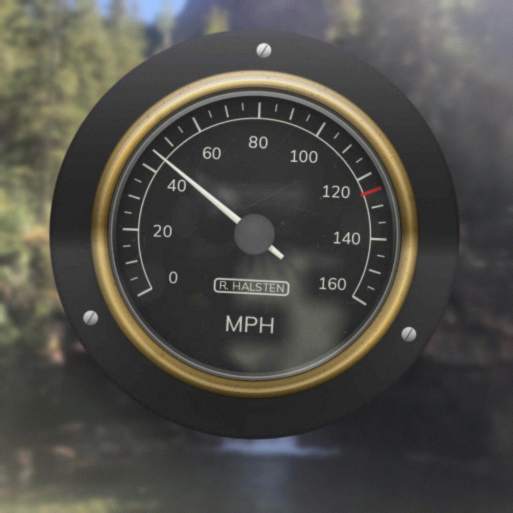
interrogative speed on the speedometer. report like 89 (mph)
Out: 45 (mph)
